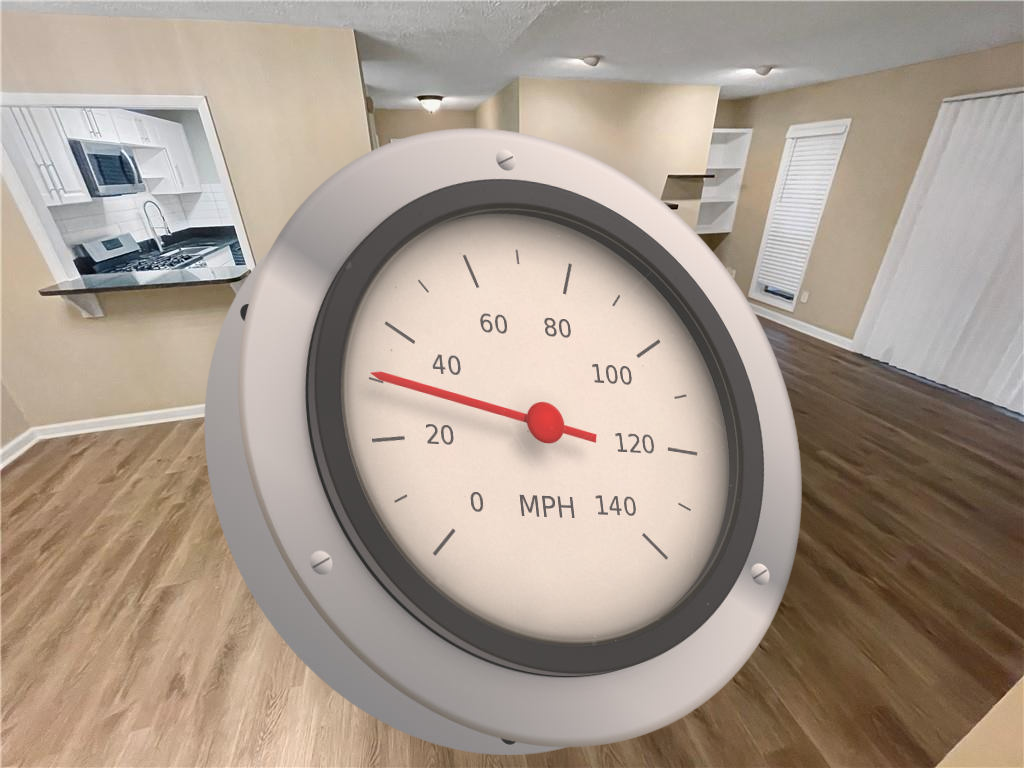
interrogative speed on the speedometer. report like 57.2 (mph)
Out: 30 (mph)
